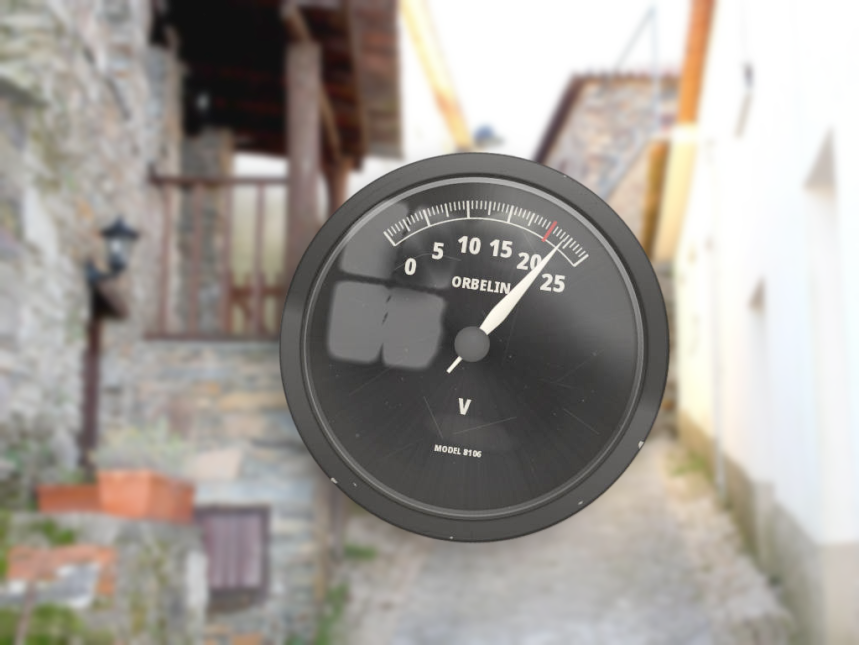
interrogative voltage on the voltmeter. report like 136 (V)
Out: 22 (V)
